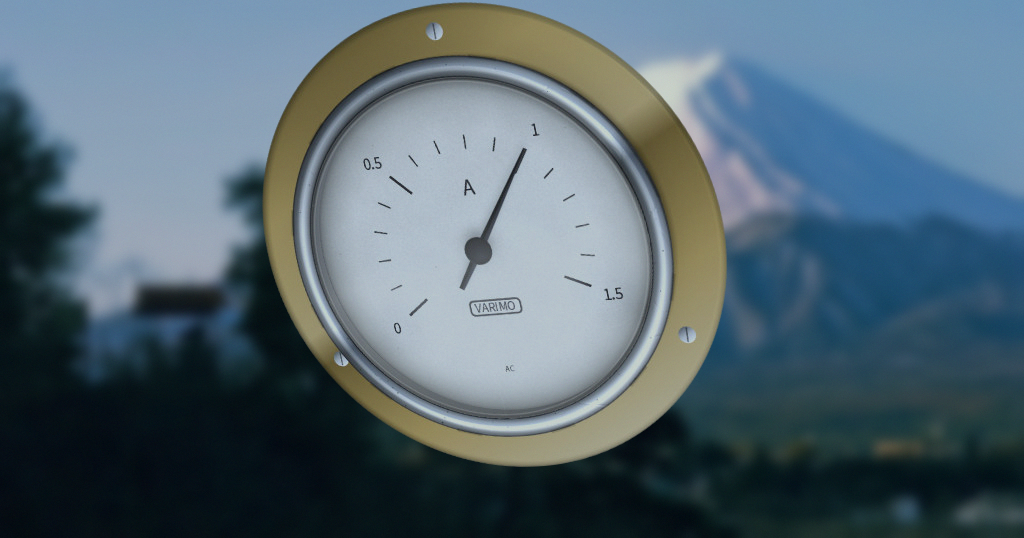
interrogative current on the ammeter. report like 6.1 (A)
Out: 1 (A)
